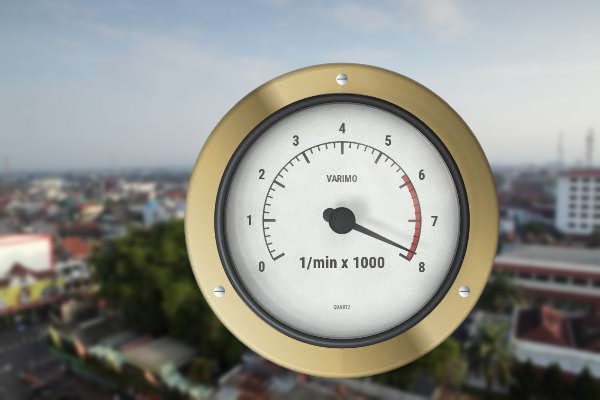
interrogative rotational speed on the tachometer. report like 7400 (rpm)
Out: 7800 (rpm)
